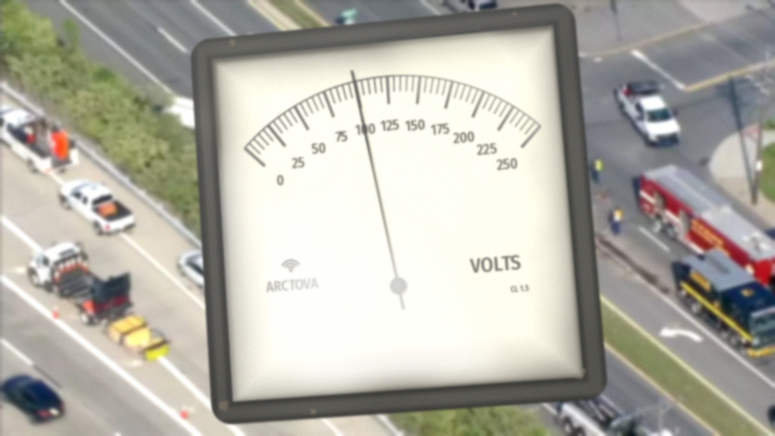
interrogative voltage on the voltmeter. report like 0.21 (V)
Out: 100 (V)
